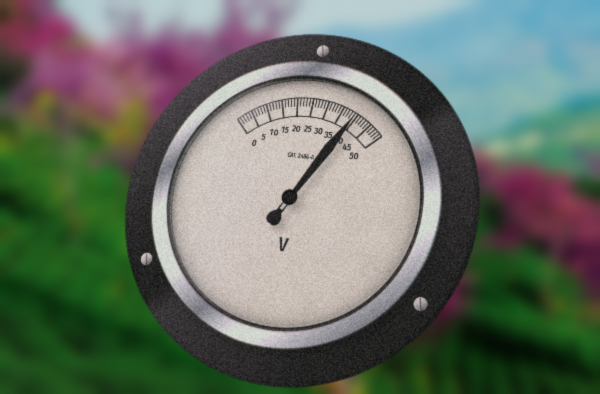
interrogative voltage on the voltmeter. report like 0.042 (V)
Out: 40 (V)
